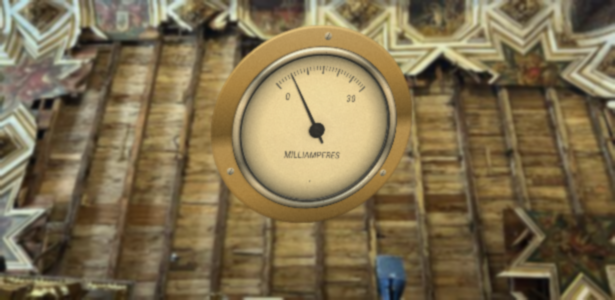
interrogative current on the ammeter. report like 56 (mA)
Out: 5 (mA)
